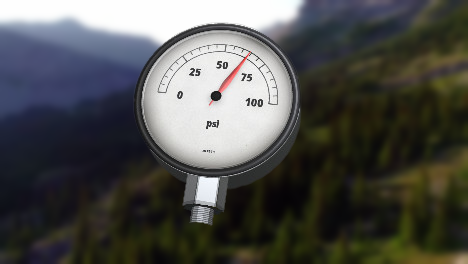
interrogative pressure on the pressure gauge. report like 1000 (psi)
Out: 65 (psi)
